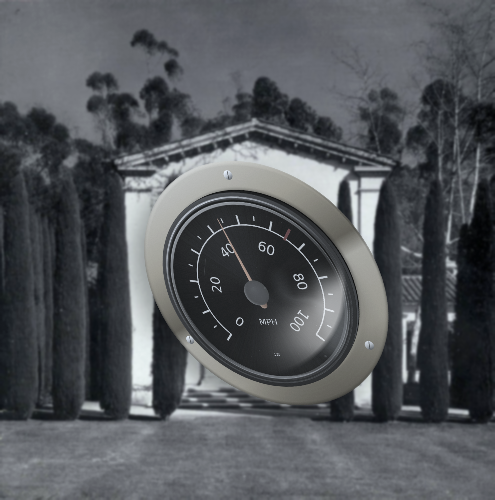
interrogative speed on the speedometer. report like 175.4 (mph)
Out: 45 (mph)
